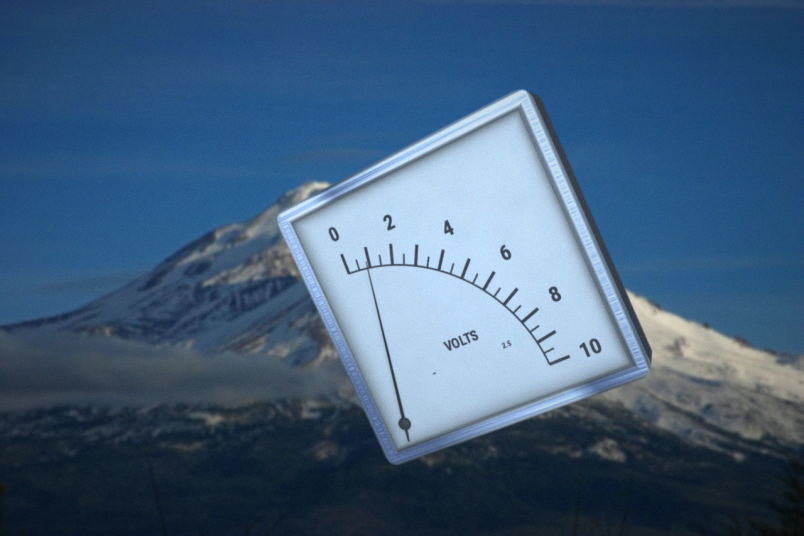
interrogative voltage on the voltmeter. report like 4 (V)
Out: 1 (V)
